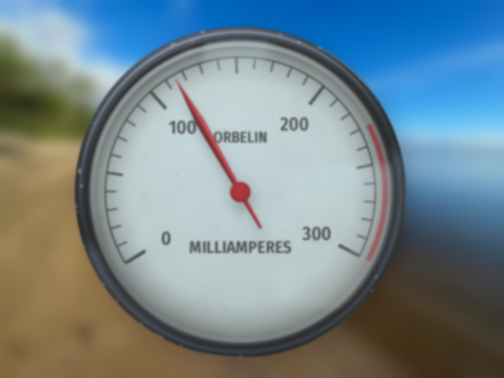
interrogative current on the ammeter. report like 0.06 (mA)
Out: 115 (mA)
